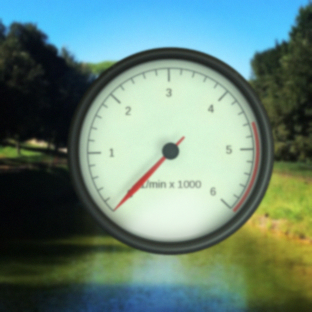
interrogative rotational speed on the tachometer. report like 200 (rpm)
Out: 0 (rpm)
